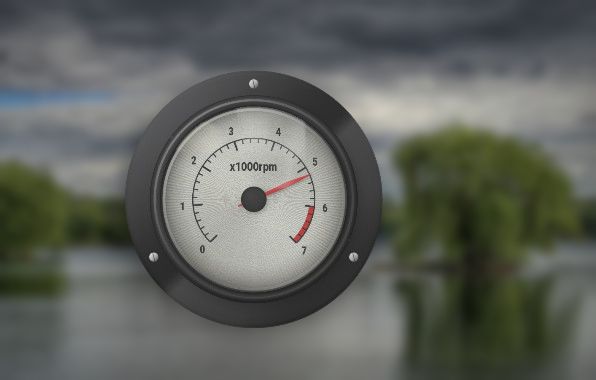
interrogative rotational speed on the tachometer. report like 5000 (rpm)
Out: 5200 (rpm)
